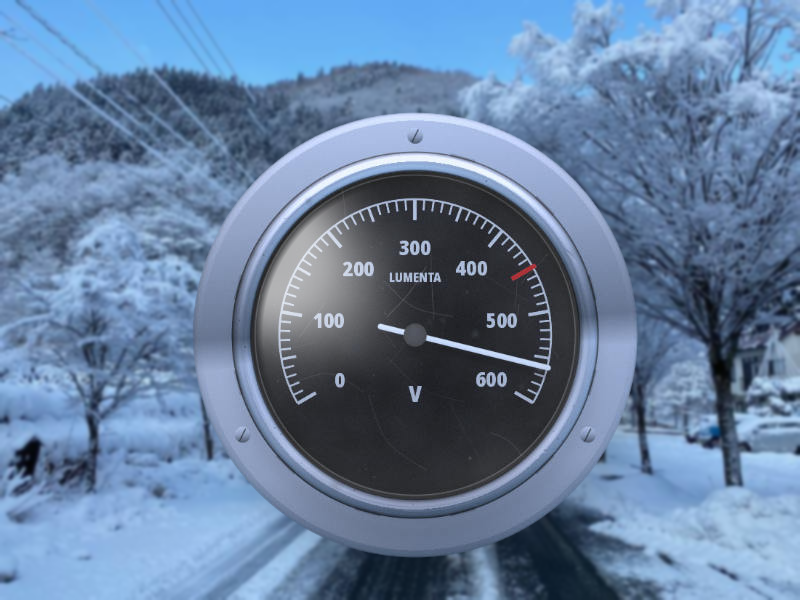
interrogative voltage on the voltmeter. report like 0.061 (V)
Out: 560 (V)
